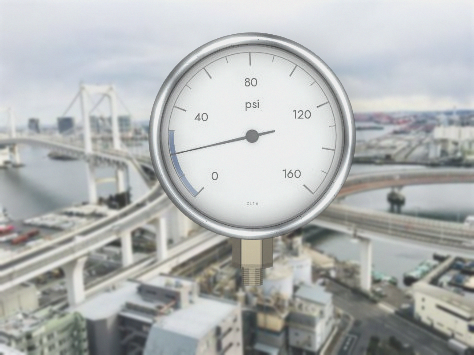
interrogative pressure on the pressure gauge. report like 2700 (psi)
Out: 20 (psi)
